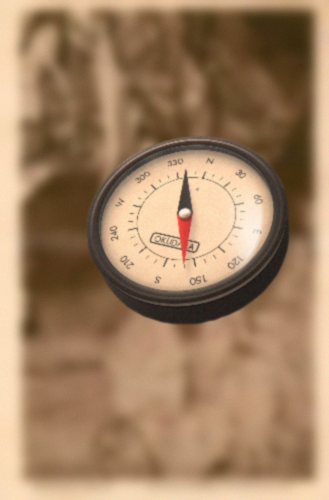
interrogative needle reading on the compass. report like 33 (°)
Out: 160 (°)
